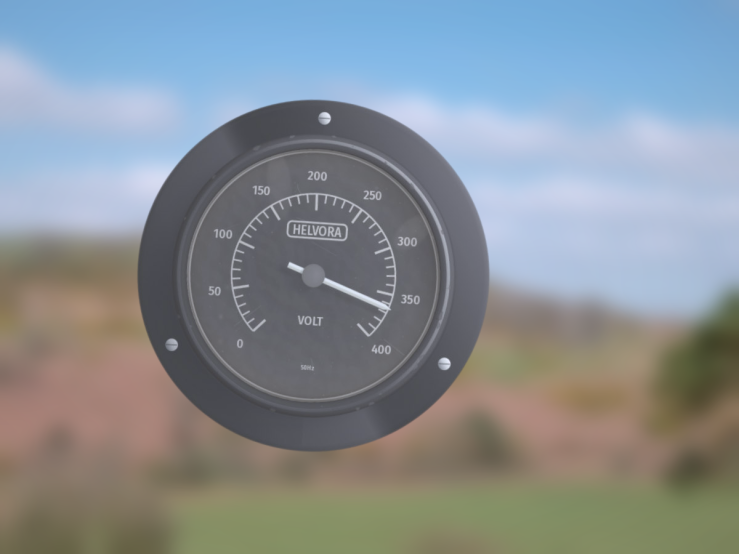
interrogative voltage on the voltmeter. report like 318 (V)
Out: 365 (V)
